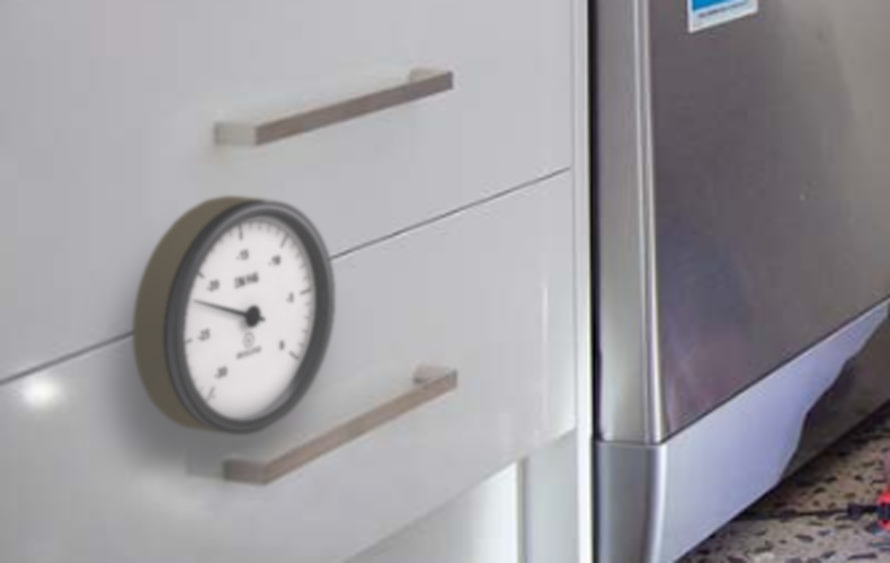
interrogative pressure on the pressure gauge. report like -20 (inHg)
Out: -22 (inHg)
